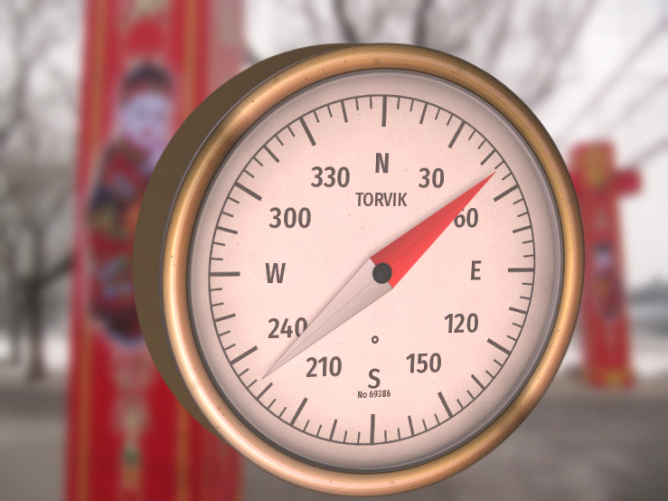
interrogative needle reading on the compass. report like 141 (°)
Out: 50 (°)
